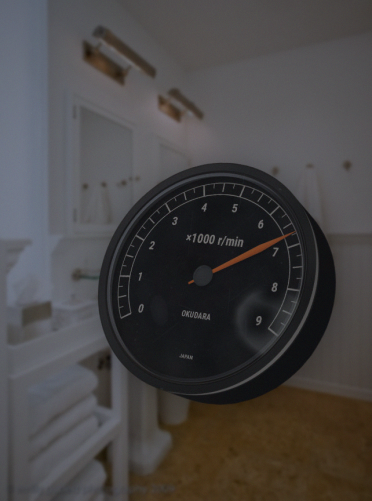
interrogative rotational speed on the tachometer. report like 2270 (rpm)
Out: 6750 (rpm)
